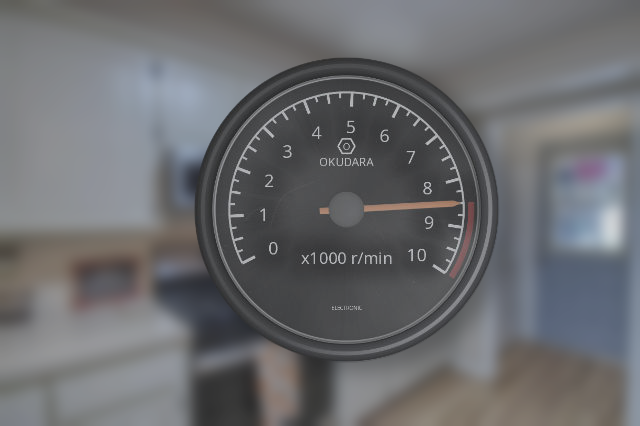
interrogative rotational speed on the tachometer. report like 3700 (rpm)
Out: 8500 (rpm)
